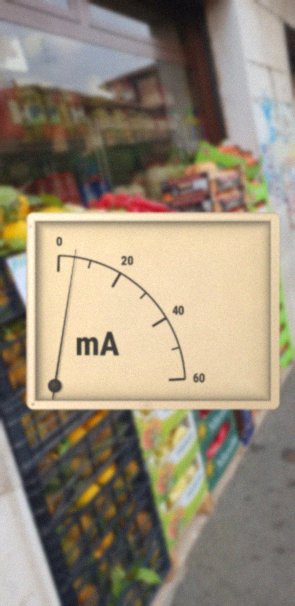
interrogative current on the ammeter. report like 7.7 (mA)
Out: 5 (mA)
